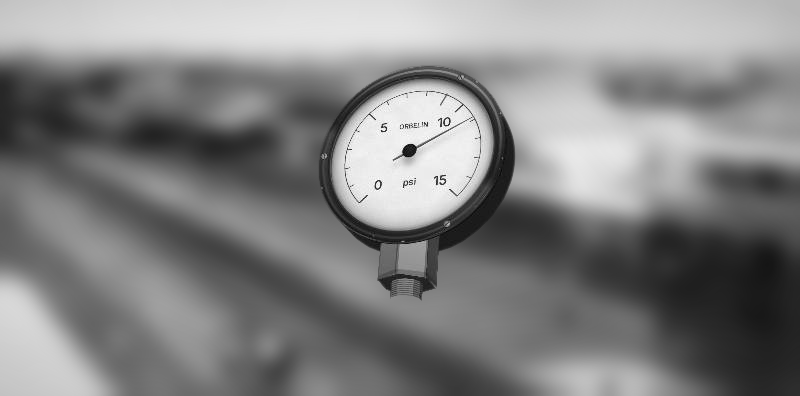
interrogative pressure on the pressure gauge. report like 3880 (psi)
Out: 11 (psi)
